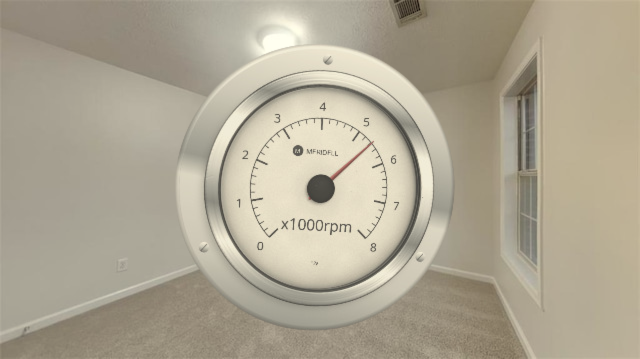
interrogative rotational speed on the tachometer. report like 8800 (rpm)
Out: 5400 (rpm)
